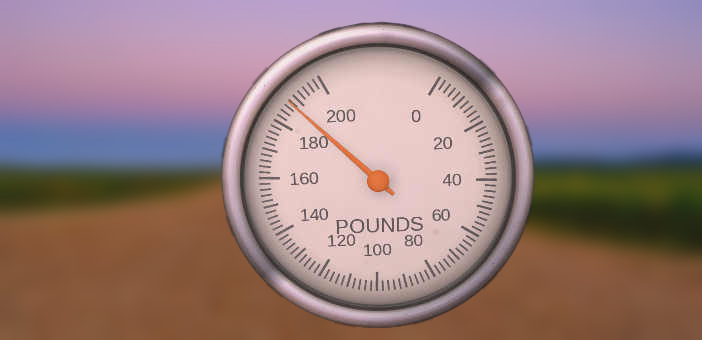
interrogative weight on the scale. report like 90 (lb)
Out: 188 (lb)
